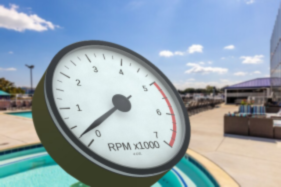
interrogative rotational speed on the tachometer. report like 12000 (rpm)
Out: 250 (rpm)
